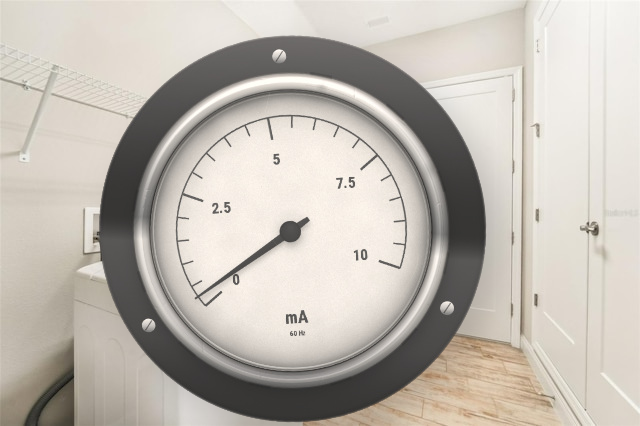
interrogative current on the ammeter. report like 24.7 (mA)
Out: 0.25 (mA)
